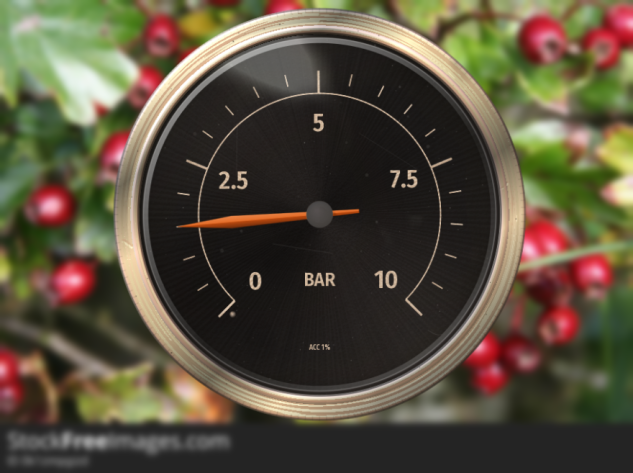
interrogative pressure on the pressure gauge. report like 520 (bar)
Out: 1.5 (bar)
